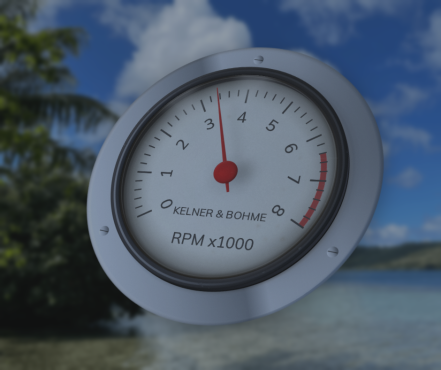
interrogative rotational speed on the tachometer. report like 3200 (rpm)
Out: 3400 (rpm)
